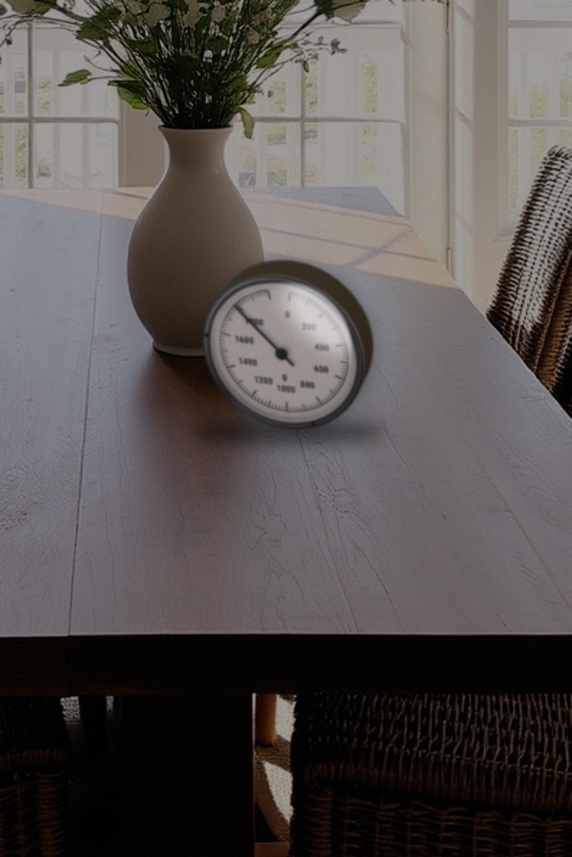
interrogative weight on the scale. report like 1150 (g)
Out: 1800 (g)
